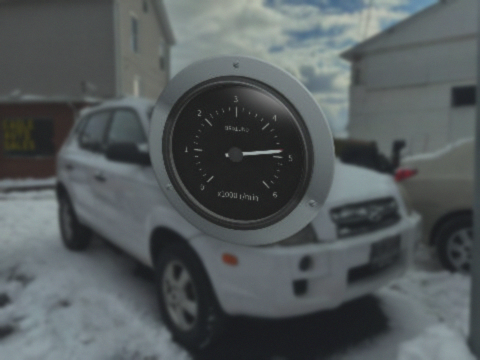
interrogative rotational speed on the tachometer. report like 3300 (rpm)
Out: 4800 (rpm)
